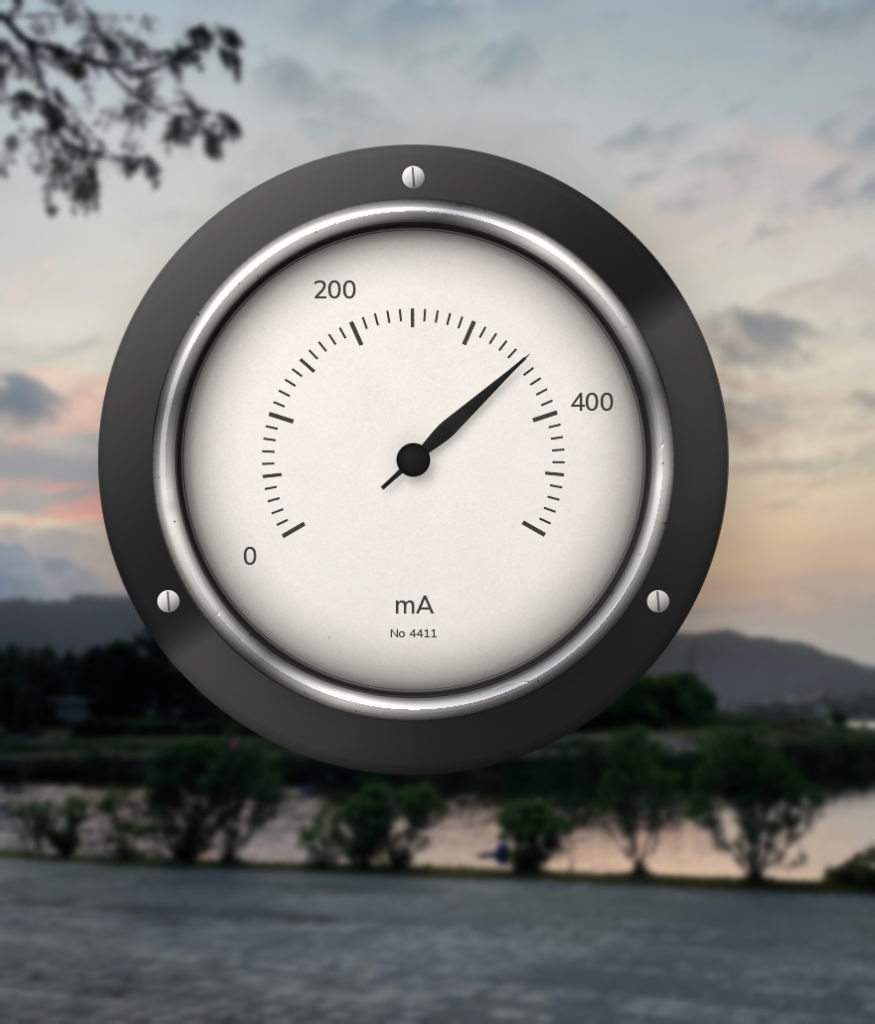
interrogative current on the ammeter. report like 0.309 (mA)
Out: 350 (mA)
